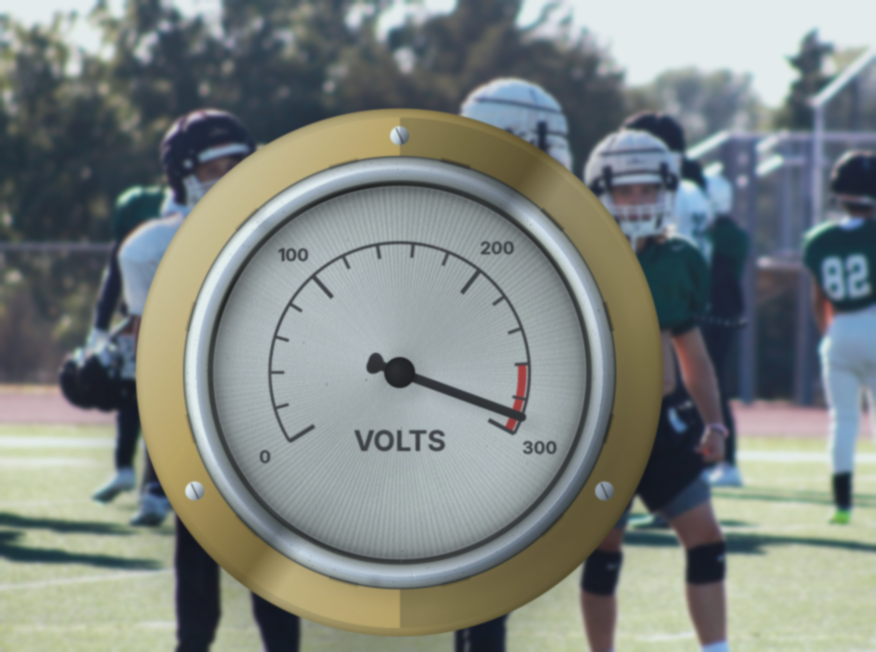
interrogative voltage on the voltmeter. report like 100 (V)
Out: 290 (V)
